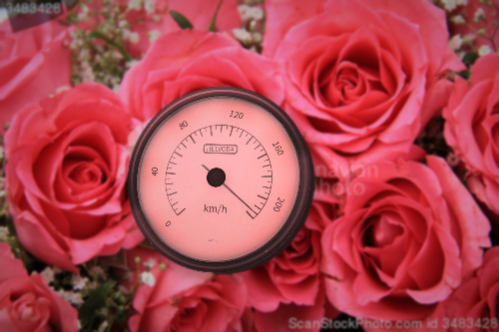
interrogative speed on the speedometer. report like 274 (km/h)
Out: 215 (km/h)
